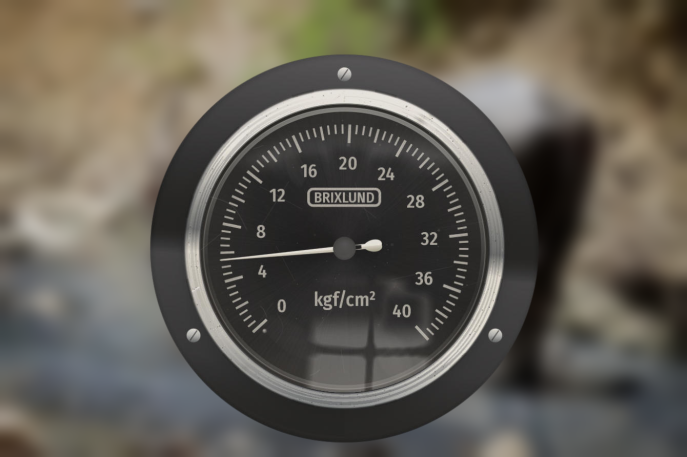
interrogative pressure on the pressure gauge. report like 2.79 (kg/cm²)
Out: 5.5 (kg/cm²)
